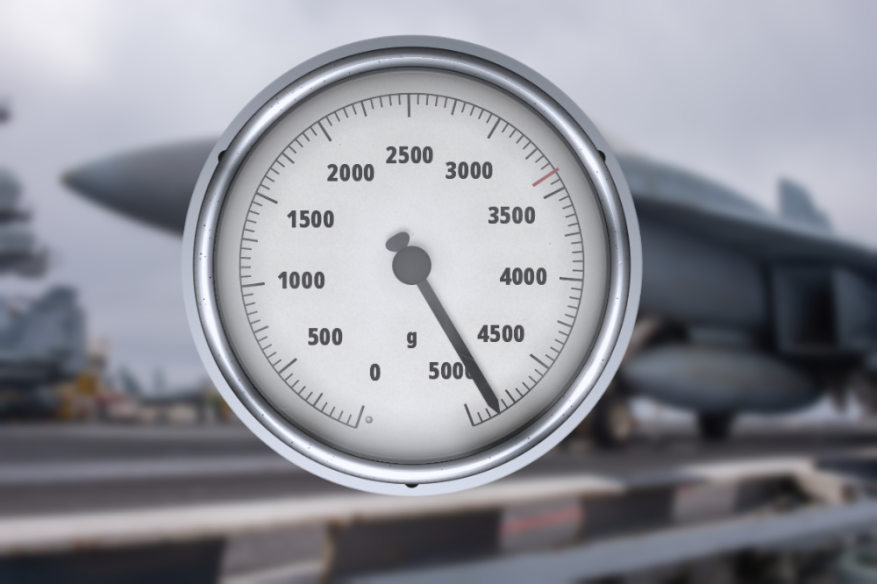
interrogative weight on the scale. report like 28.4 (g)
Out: 4850 (g)
